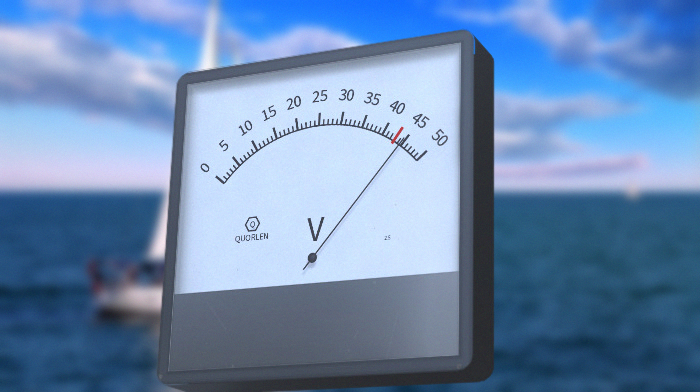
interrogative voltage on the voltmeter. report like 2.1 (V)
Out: 45 (V)
